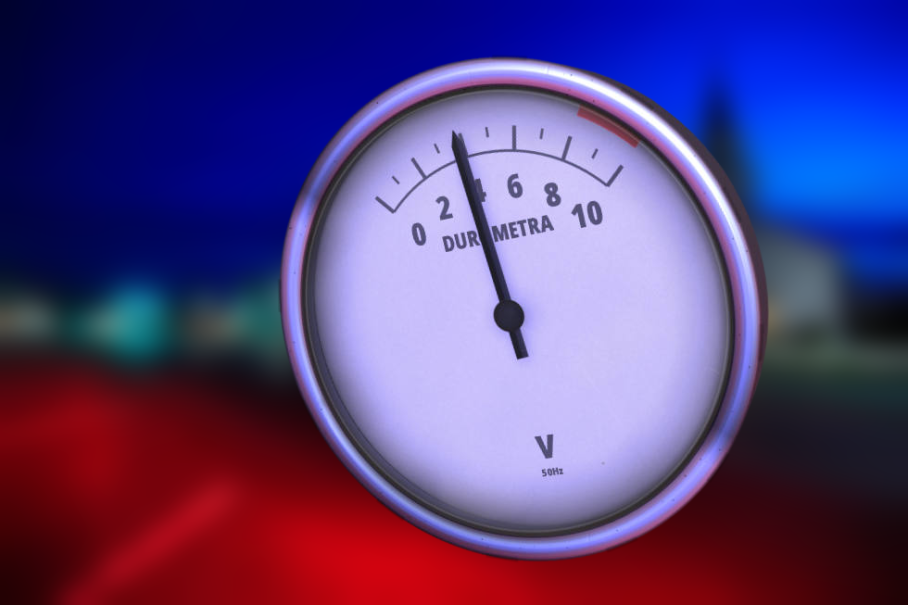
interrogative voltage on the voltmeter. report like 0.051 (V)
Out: 4 (V)
